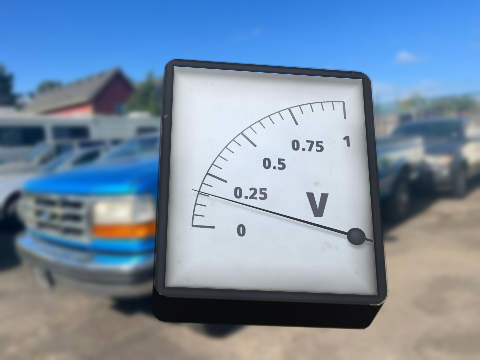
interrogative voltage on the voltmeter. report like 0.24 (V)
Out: 0.15 (V)
